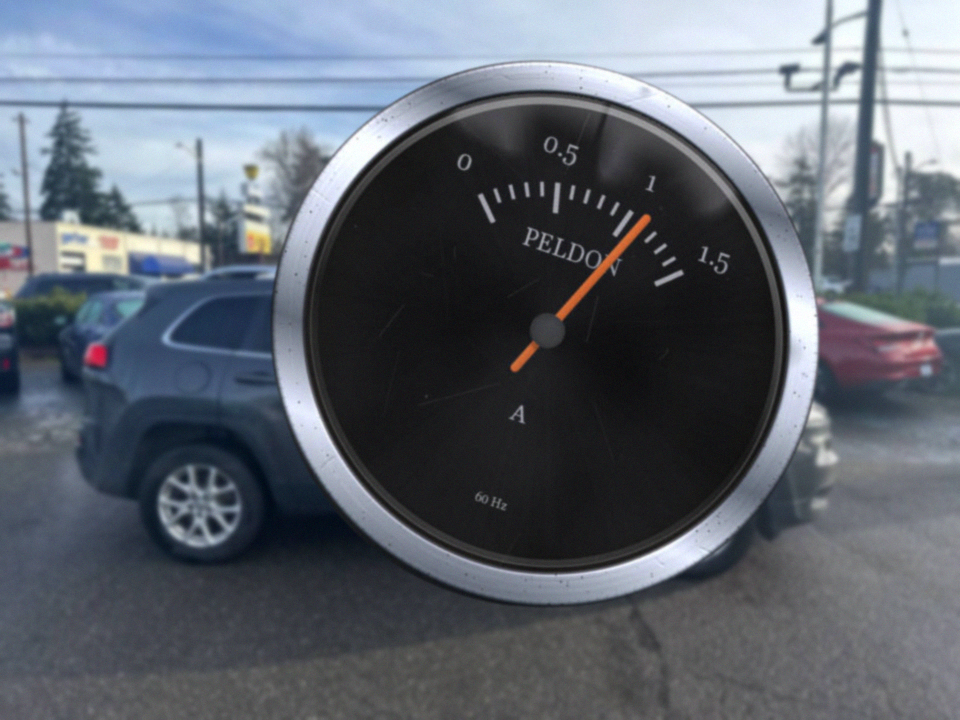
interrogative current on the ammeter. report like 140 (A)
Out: 1.1 (A)
